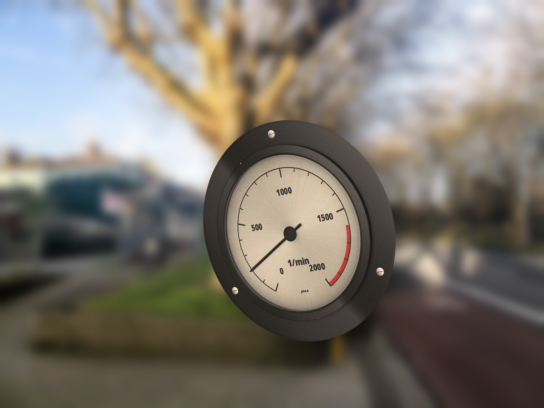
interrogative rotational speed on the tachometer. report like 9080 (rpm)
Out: 200 (rpm)
